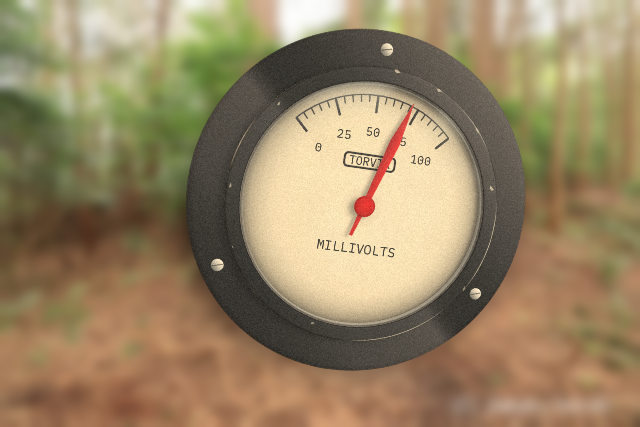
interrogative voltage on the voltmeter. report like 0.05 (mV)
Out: 70 (mV)
